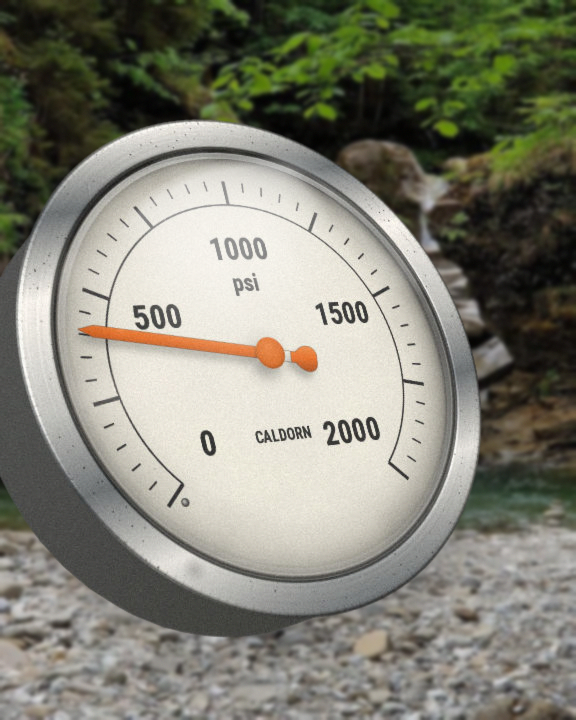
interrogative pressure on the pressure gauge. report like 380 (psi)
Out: 400 (psi)
